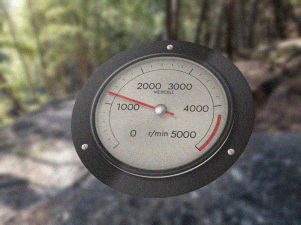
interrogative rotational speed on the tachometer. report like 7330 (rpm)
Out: 1200 (rpm)
